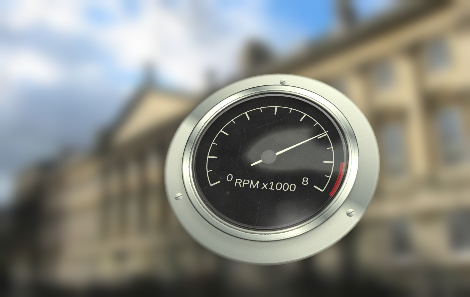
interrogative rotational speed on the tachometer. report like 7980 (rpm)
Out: 6000 (rpm)
